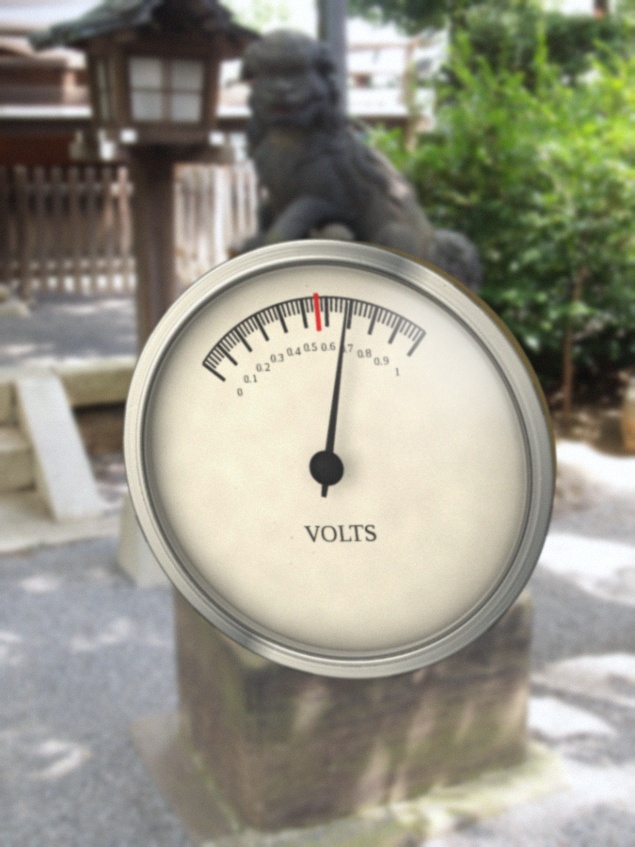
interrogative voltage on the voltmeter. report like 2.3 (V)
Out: 0.7 (V)
